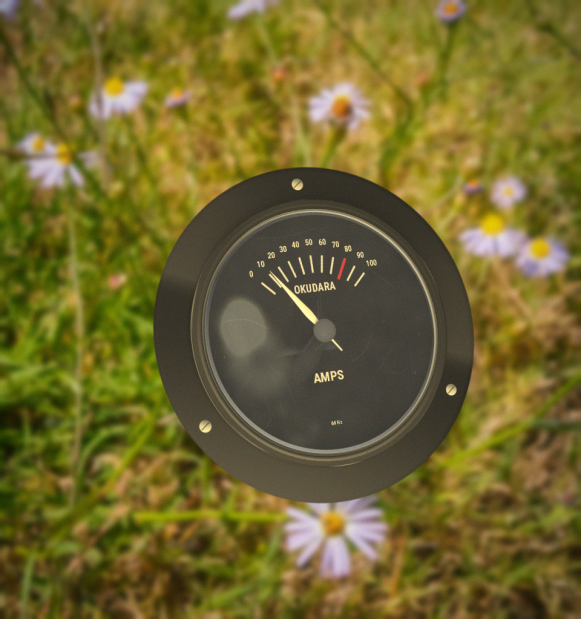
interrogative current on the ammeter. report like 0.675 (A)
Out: 10 (A)
